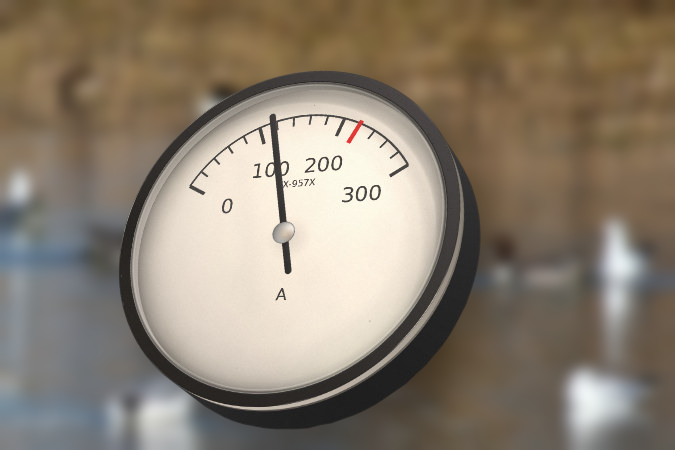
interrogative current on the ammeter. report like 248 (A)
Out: 120 (A)
